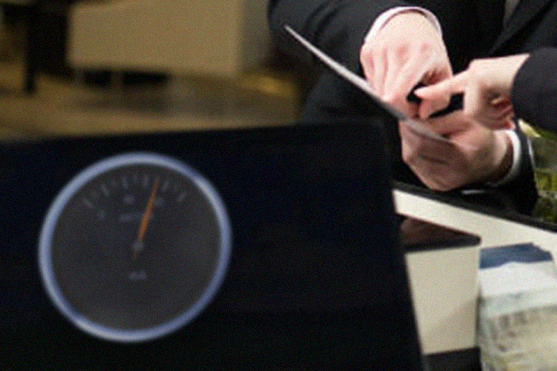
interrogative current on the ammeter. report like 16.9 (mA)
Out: 70 (mA)
